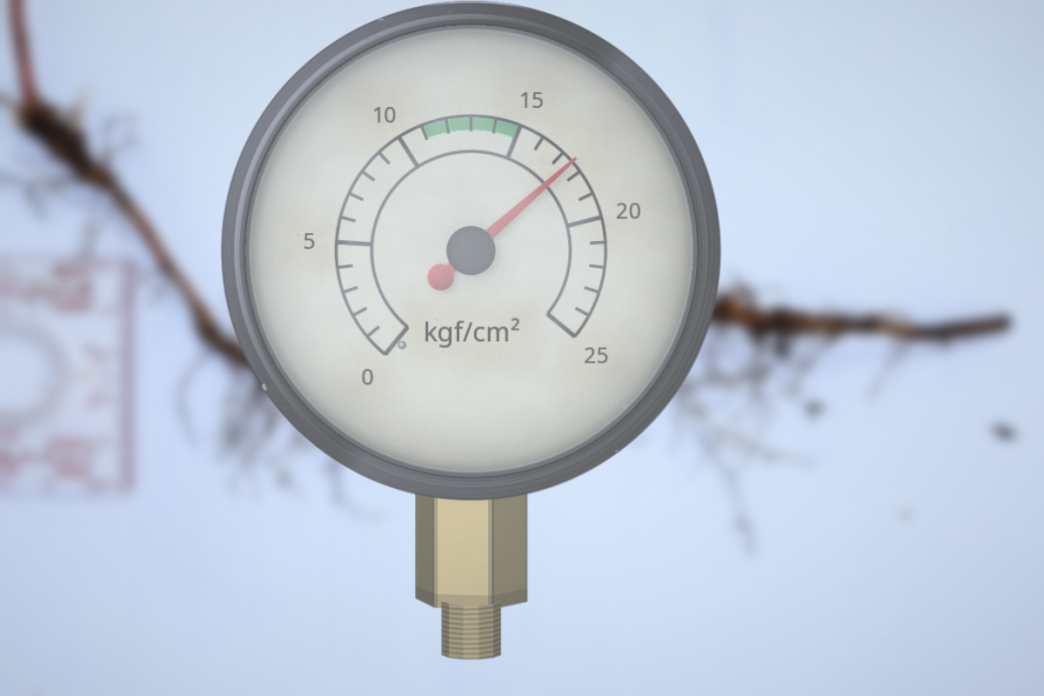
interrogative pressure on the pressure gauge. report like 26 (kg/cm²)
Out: 17.5 (kg/cm²)
